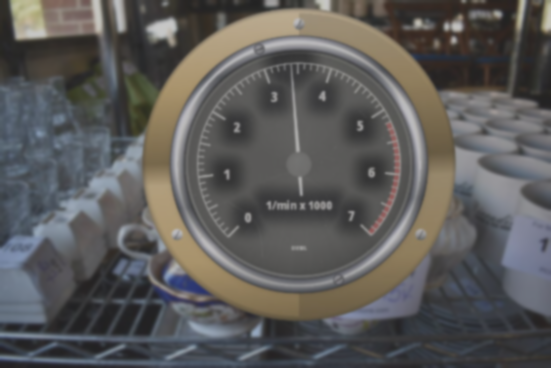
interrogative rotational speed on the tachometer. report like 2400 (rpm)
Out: 3400 (rpm)
